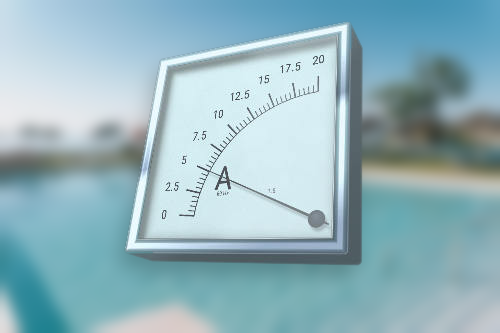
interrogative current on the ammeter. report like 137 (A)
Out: 5 (A)
